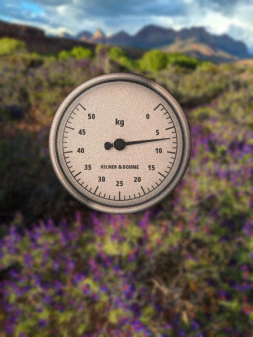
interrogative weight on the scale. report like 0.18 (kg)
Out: 7 (kg)
